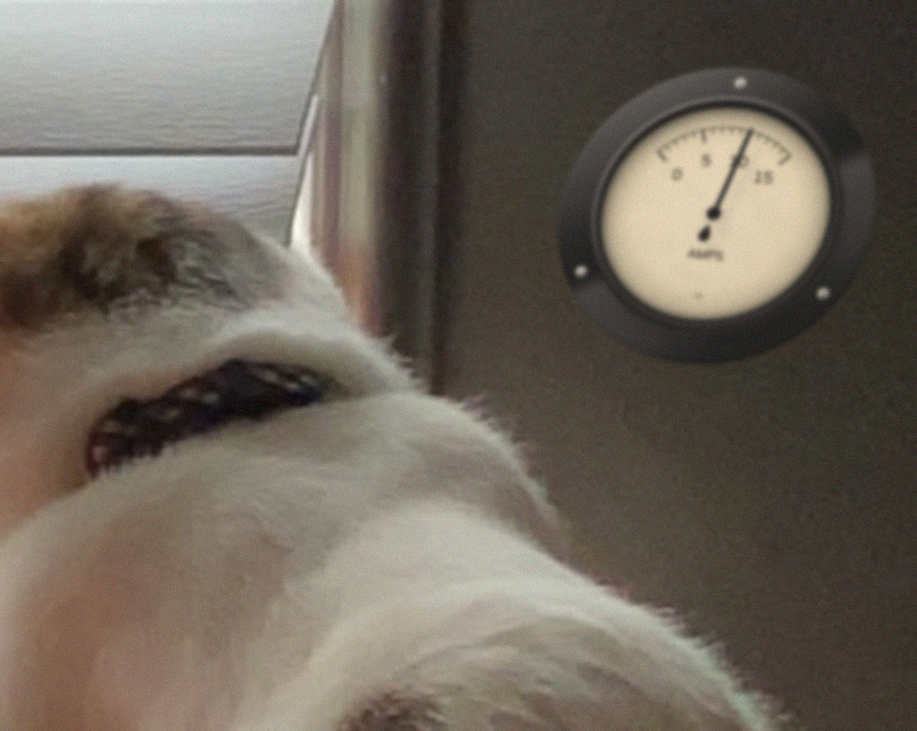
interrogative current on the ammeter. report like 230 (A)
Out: 10 (A)
